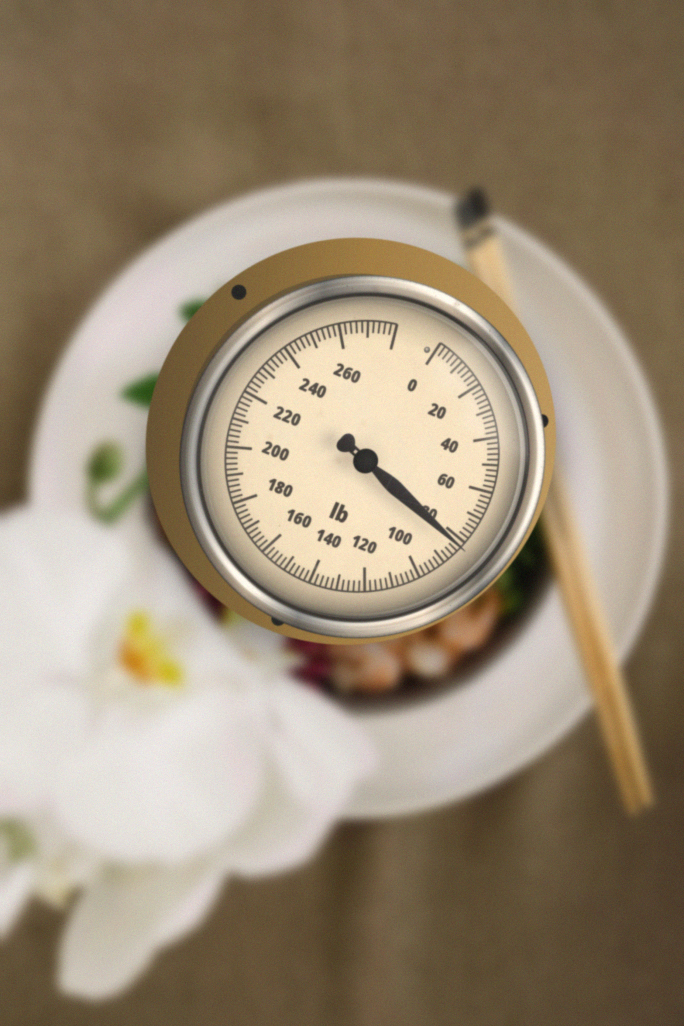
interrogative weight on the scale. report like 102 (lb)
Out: 82 (lb)
